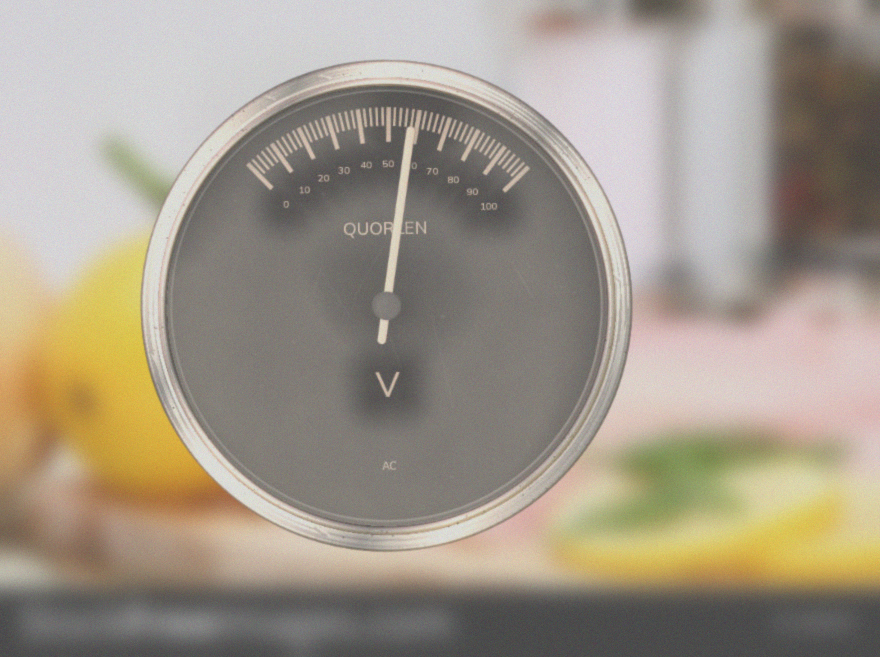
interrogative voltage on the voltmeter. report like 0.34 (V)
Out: 58 (V)
